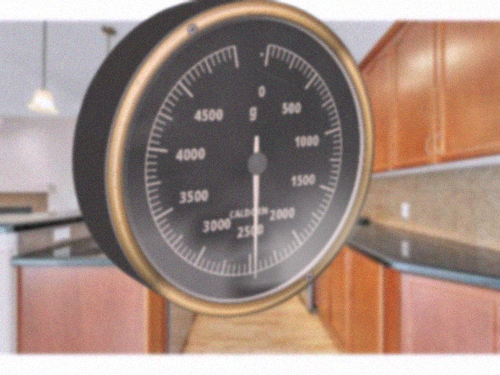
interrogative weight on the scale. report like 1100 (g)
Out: 2500 (g)
